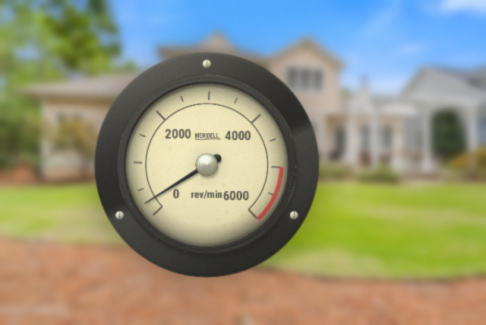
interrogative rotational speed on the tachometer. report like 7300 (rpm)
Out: 250 (rpm)
